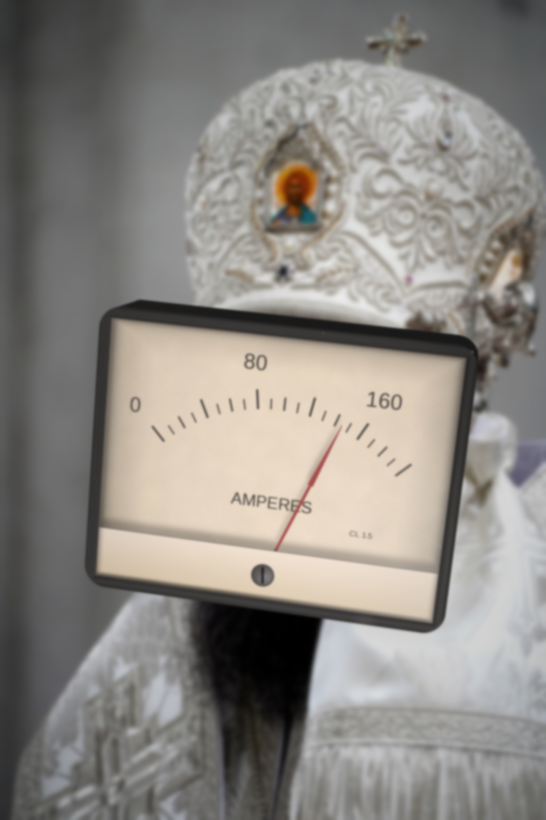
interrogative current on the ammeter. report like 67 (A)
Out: 145 (A)
